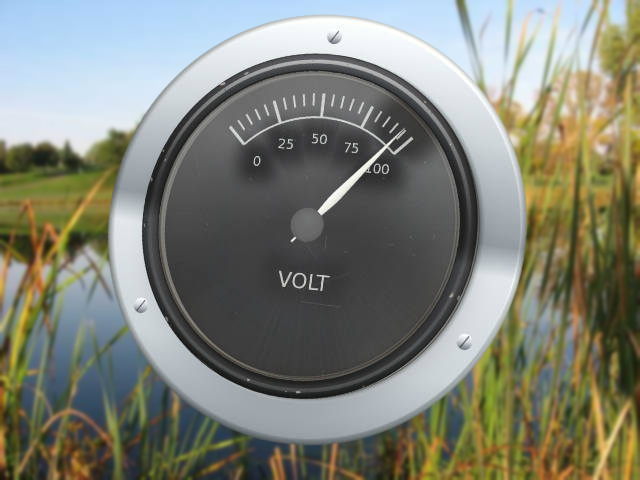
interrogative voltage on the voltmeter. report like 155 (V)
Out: 95 (V)
